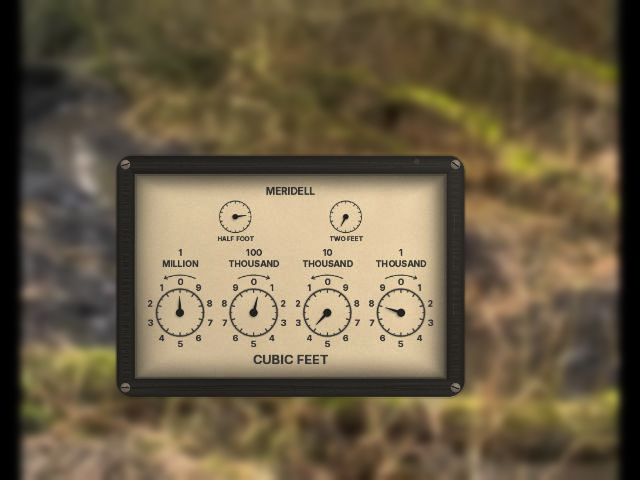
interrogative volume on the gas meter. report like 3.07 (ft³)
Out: 3800 (ft³)
